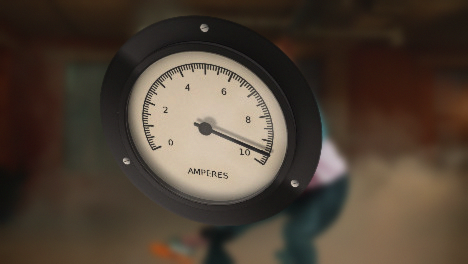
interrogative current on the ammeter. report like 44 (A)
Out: 9.5 (A)
